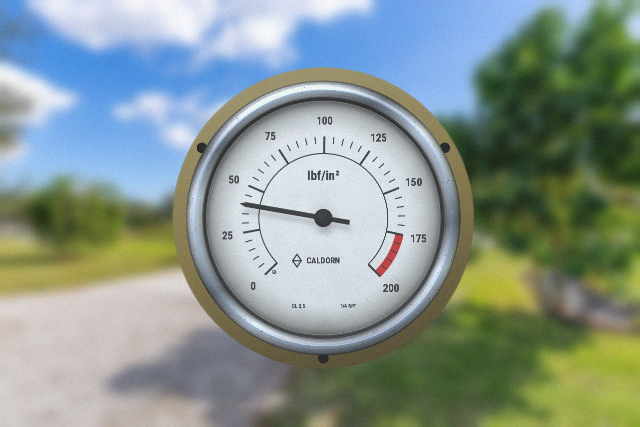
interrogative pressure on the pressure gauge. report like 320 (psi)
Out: 40 (psi)
